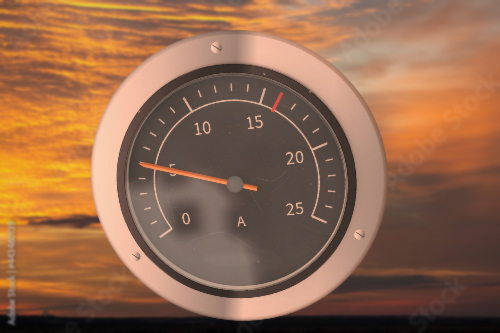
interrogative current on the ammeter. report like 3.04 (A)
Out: 5 (A)
